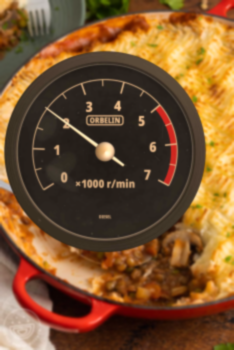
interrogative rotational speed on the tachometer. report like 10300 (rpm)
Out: 2000 (rpm)
